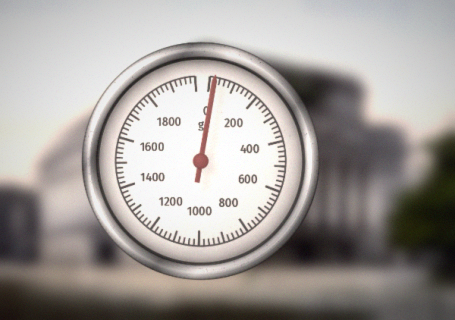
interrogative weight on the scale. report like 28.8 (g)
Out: 20 (g)
